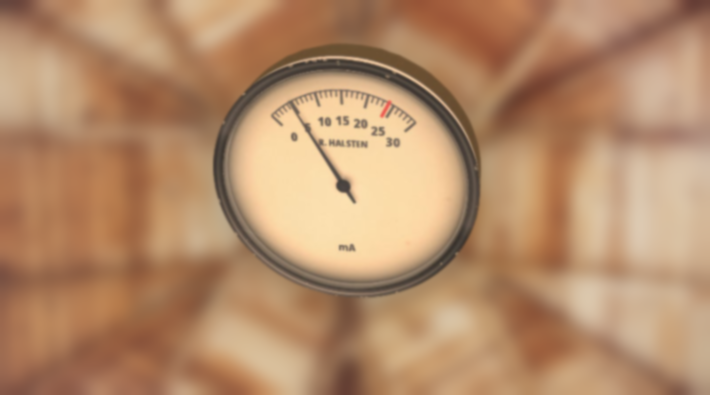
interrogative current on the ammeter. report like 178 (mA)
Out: 5 (mA)
